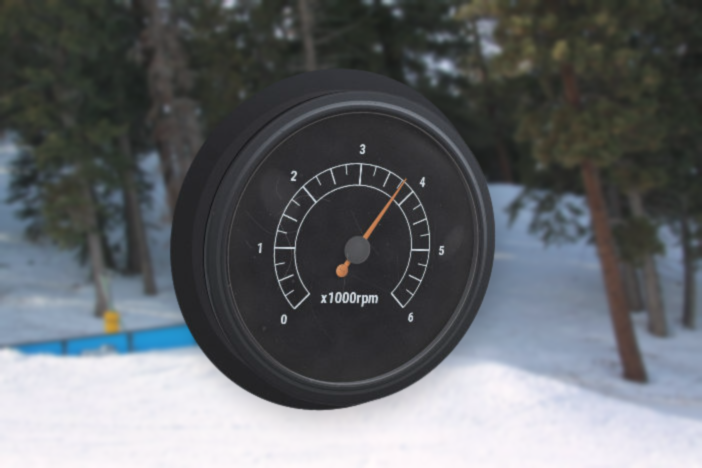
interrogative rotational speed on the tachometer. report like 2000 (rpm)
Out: 3750 (rpm)
